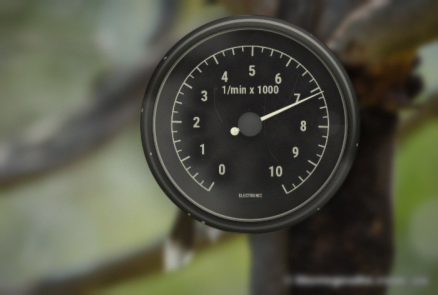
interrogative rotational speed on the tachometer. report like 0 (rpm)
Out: 7125 (rpm)
